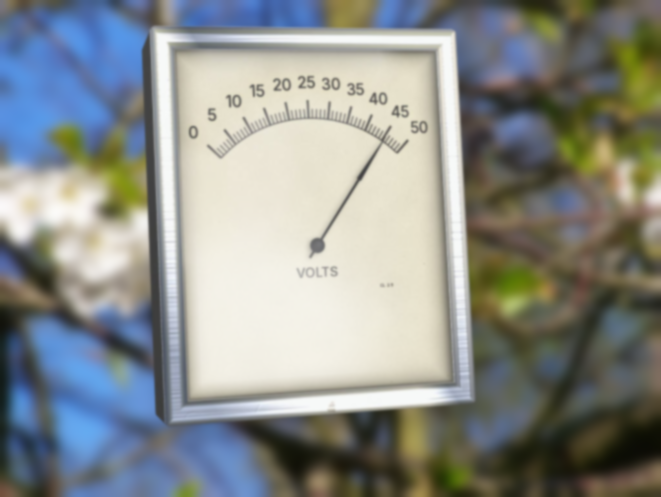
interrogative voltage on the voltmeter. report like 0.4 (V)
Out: 45 (V)
